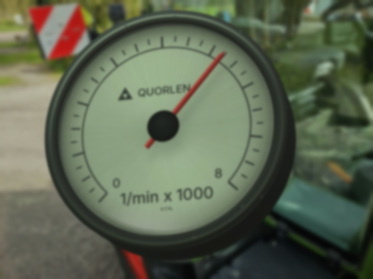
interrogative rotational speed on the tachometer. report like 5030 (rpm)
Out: 5250 (rpm)
